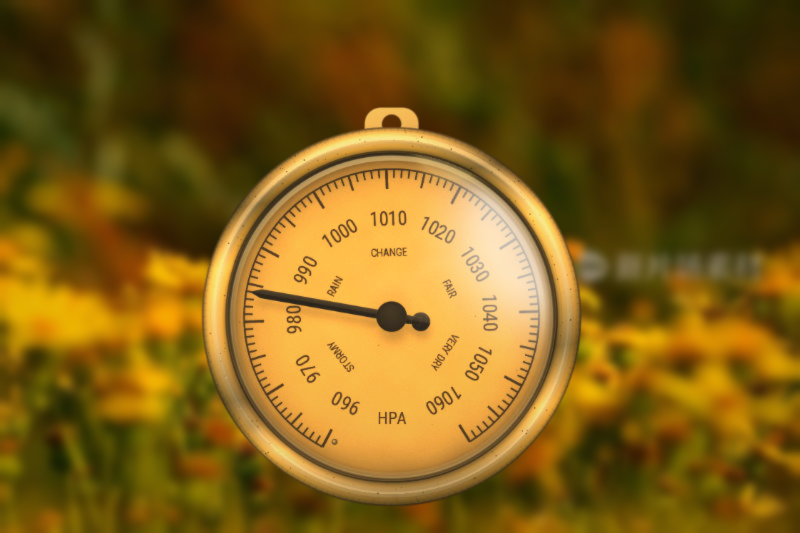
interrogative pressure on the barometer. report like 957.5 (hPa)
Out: 984 (hPa)
